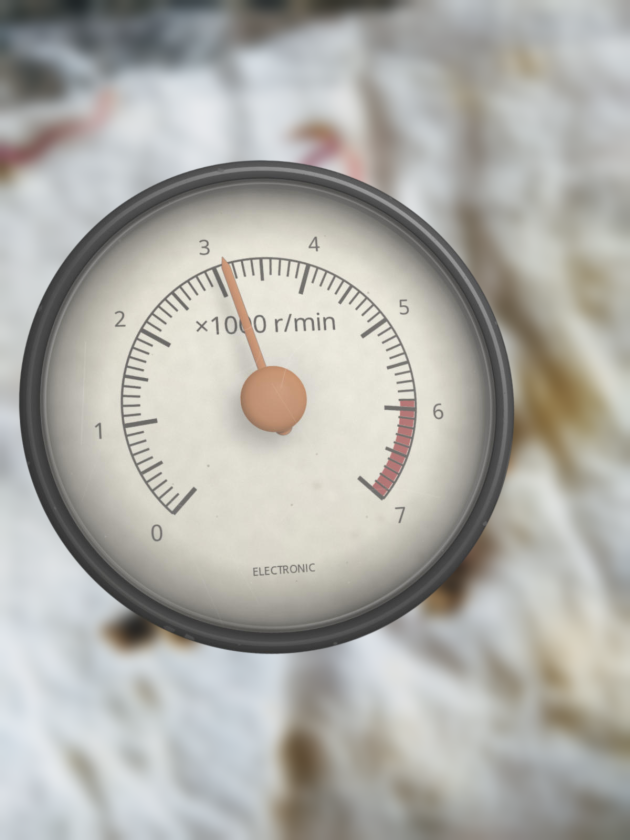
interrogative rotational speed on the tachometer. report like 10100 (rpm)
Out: 3100 (rpm)
